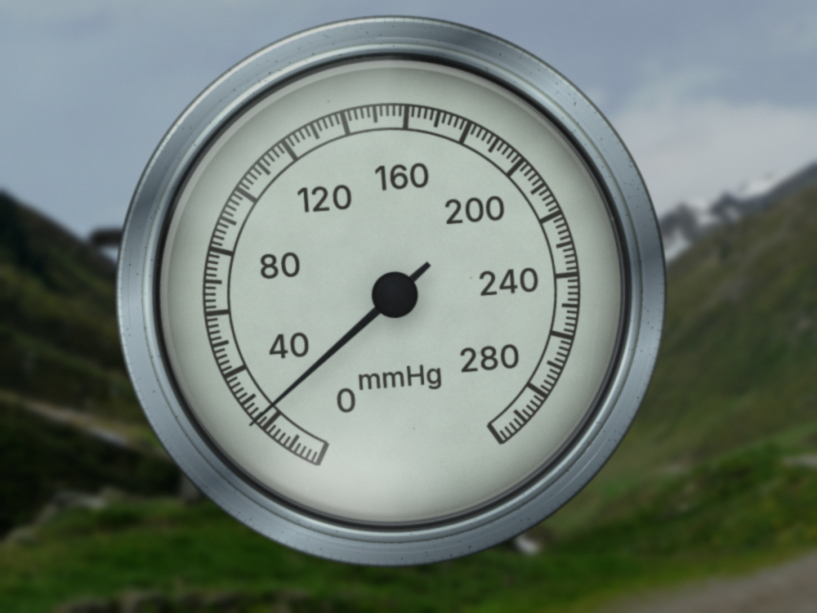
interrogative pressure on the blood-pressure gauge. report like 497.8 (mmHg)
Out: 24 (mmHg)
